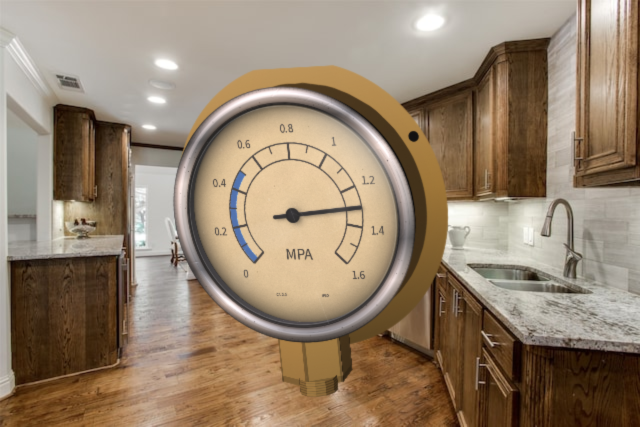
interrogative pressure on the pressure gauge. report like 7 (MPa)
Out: 1.3 (MPa)
